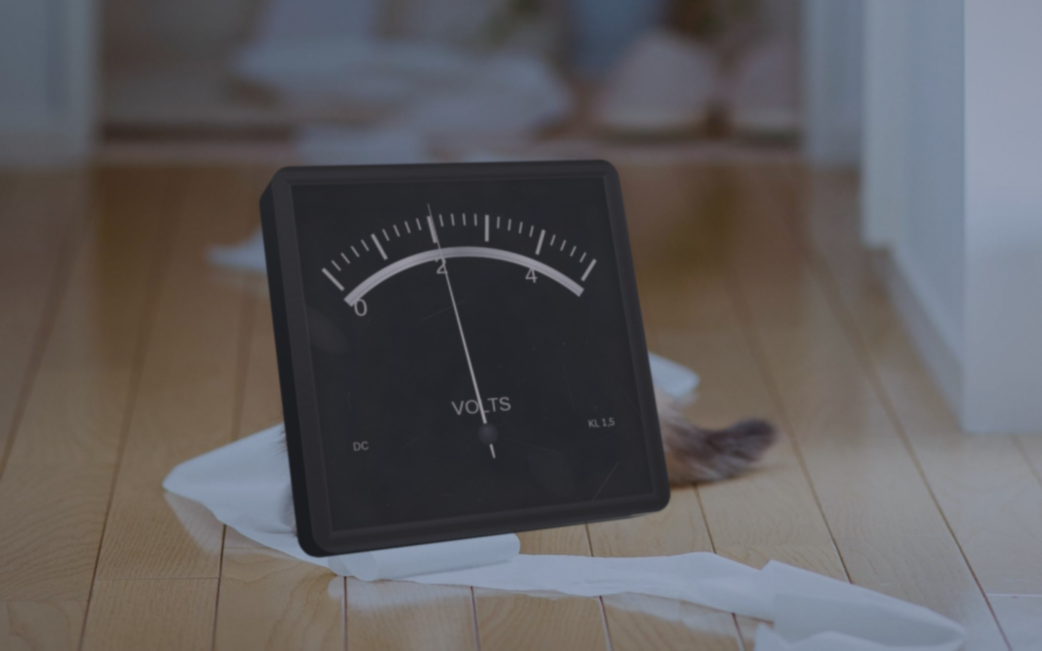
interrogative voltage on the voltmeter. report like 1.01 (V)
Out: 2 (V)
